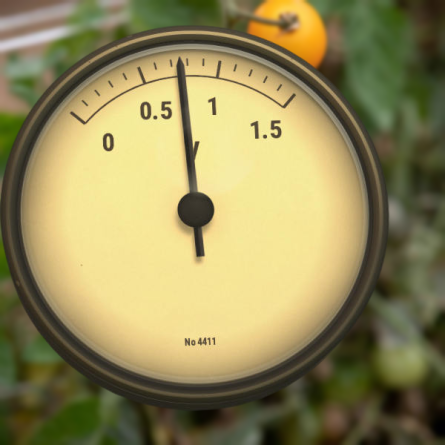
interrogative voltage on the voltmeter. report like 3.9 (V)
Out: 0.75 (V)
